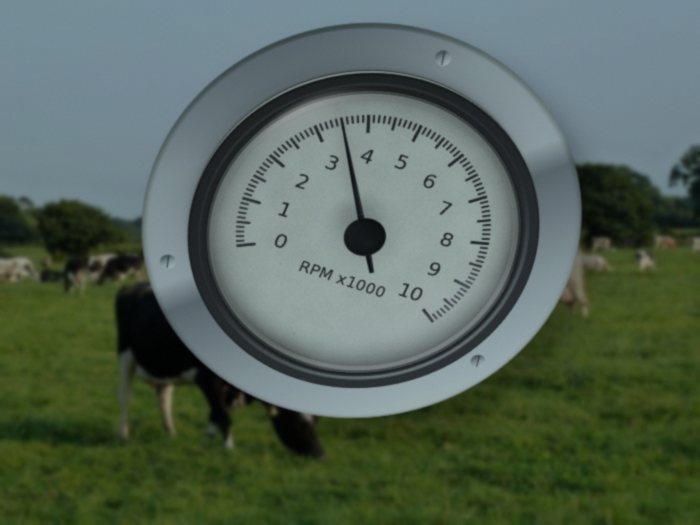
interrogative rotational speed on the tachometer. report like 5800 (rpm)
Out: 3500 (rpm)
